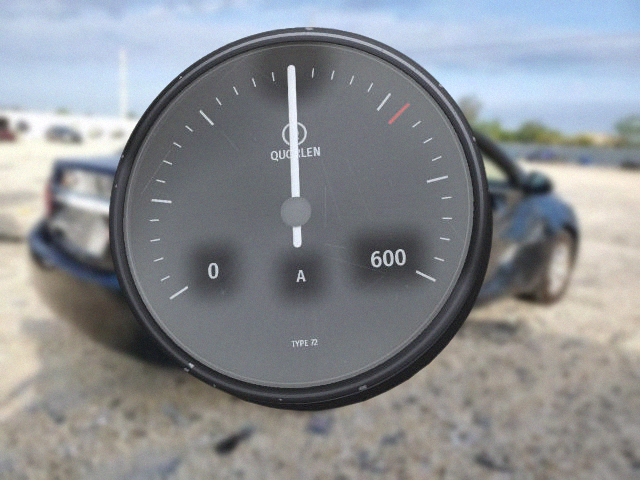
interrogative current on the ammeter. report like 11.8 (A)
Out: 300 (A)
